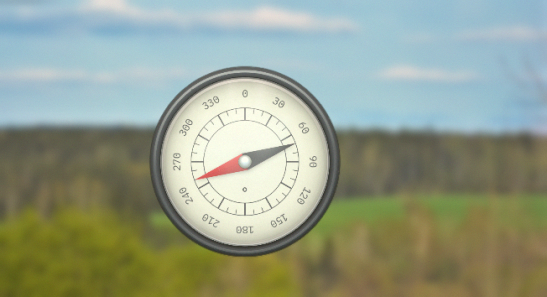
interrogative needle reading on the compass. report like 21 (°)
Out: 250 (°)
